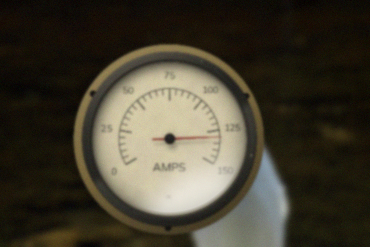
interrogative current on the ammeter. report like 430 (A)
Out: 130 (A)
